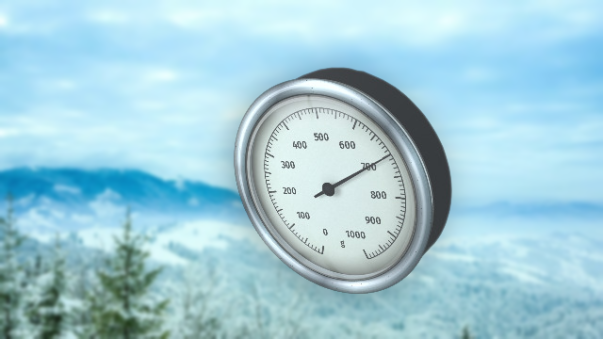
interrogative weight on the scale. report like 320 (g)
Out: 700 (g)
